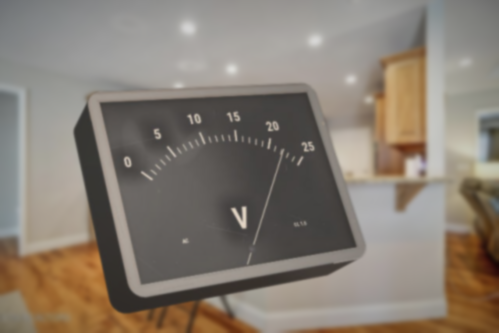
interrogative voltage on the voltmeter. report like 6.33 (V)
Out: 22 (V)
